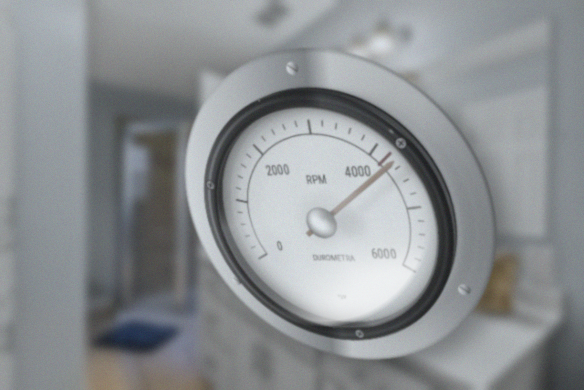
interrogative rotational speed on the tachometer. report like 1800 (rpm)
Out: 4300 (rpm)
